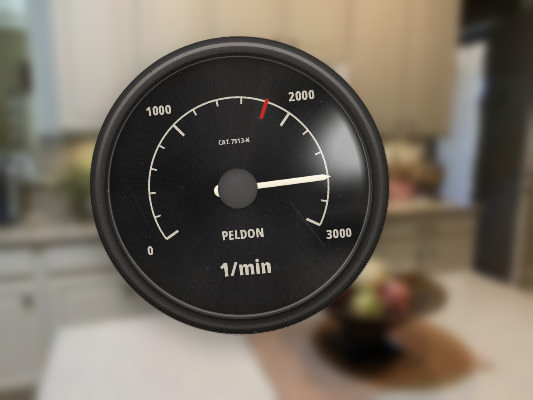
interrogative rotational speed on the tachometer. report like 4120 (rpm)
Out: 2600 (rpm)
